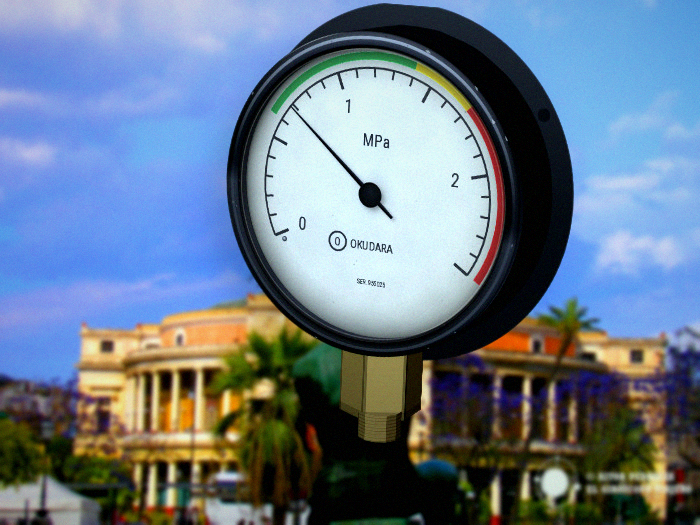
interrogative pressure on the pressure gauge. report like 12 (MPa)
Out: 0.7 (MPa)
